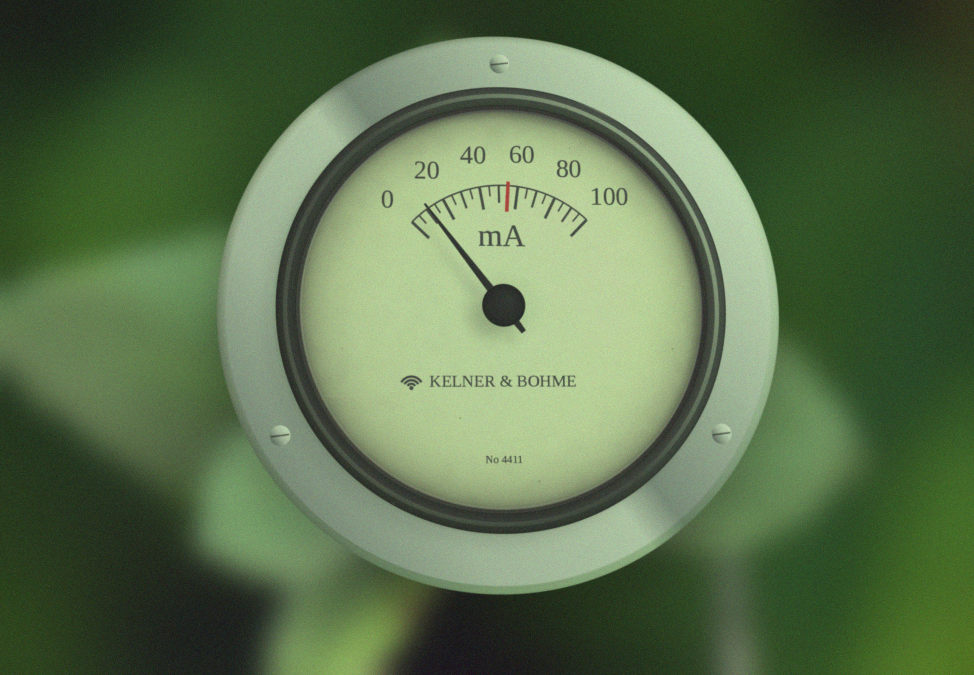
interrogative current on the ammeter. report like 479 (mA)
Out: 10 (mA)
